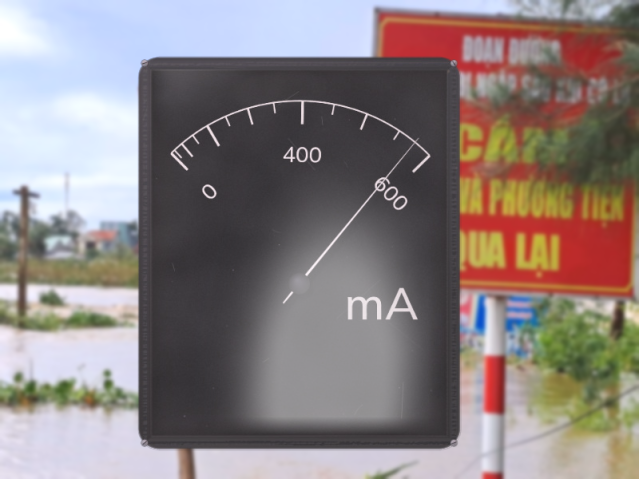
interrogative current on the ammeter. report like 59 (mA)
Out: 575 (mA)
